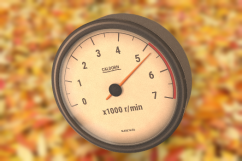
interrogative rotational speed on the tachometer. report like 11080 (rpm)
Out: 5250 (rpm)
